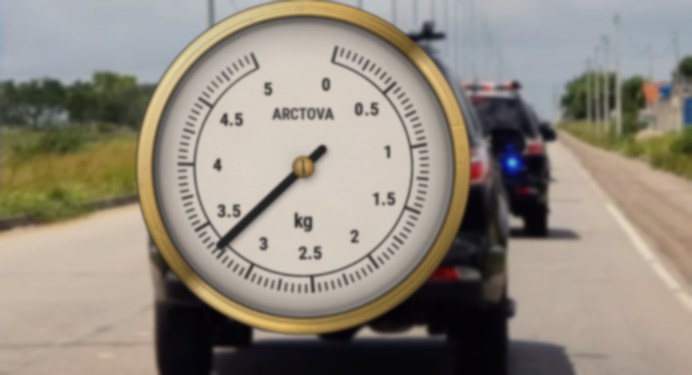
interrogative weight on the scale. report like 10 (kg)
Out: 3.3 (kg)
